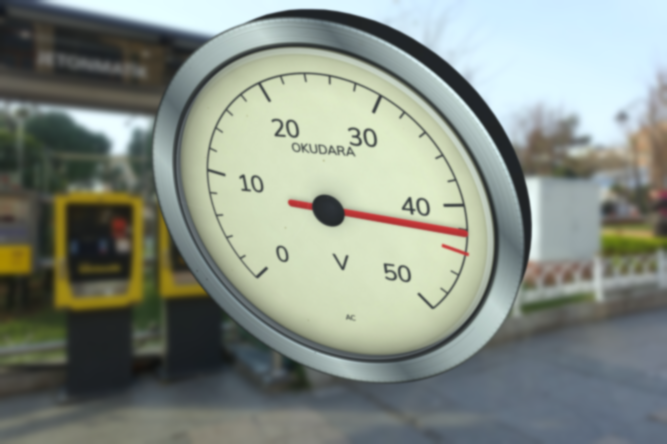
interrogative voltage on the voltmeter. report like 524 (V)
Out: 42 (V)
